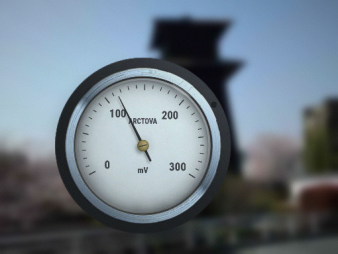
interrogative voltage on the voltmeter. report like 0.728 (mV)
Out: 115 (mV)
